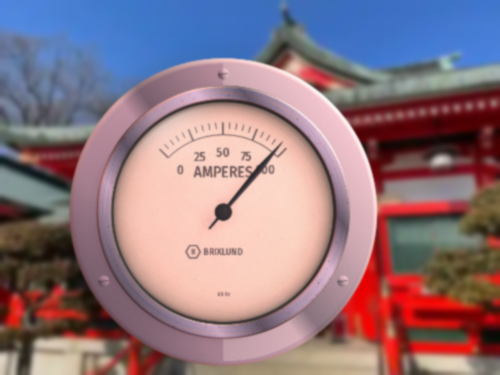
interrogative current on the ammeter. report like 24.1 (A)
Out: 95 (A)
